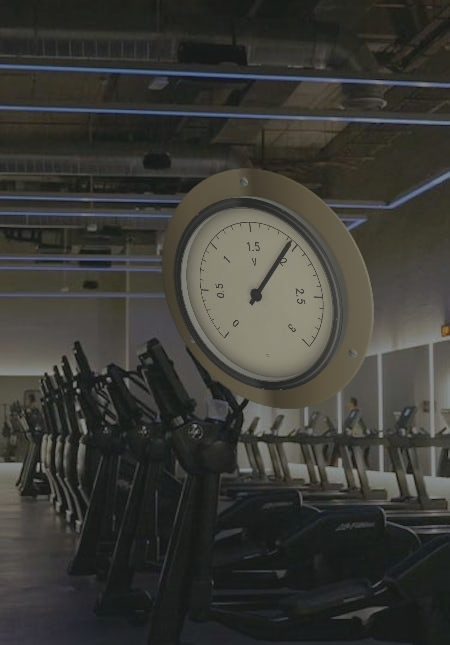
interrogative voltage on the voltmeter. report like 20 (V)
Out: 1.95 (V)
